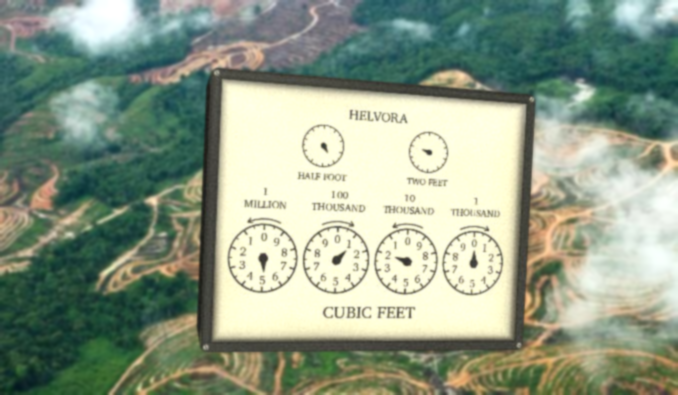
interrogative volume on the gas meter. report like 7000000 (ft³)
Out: 512000 (ft³)
